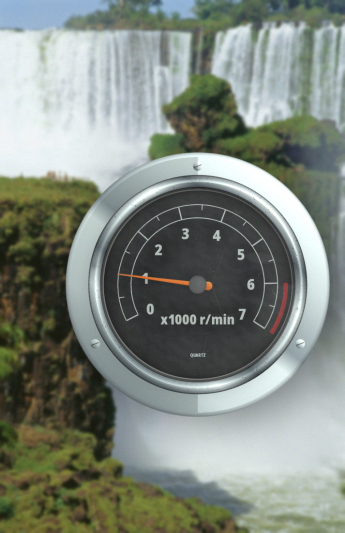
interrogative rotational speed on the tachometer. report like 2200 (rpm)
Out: 1000 (rpm)
